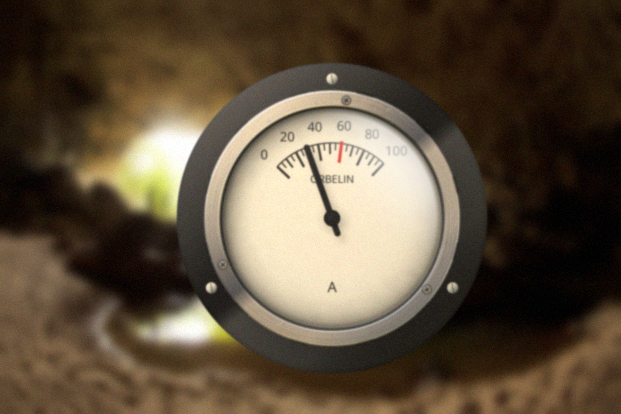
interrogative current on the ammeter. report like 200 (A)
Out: 30 (A)
